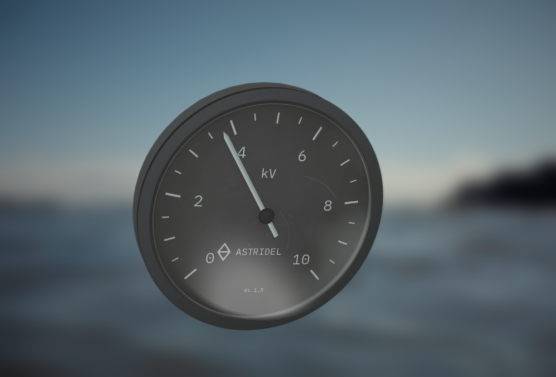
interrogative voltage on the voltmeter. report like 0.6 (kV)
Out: 3.75 (kV)
